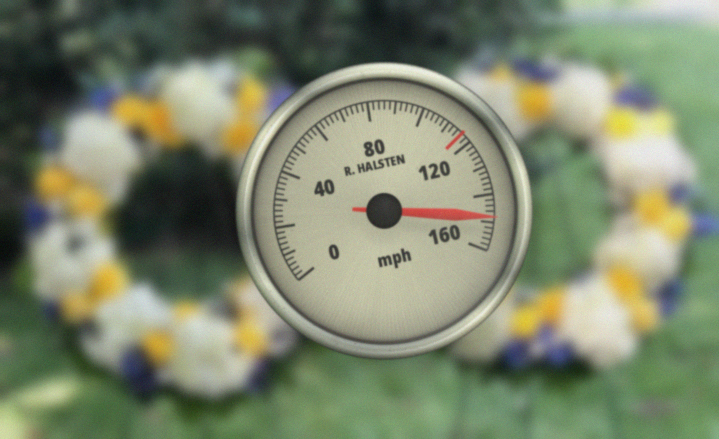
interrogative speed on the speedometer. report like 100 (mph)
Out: 148 (mph)
